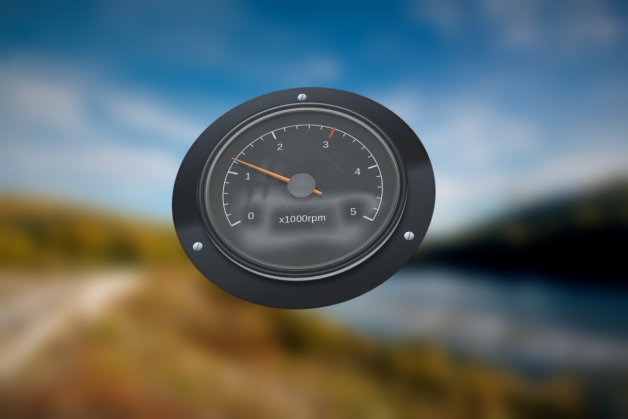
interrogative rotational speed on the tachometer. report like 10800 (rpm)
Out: 1200 (rpm)
